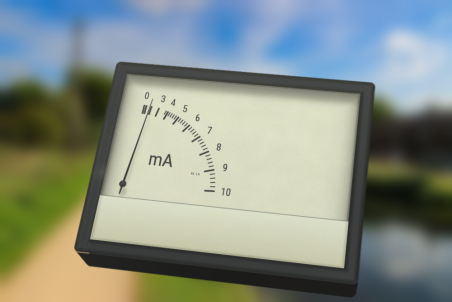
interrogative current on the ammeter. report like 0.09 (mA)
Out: 2 (mA)
